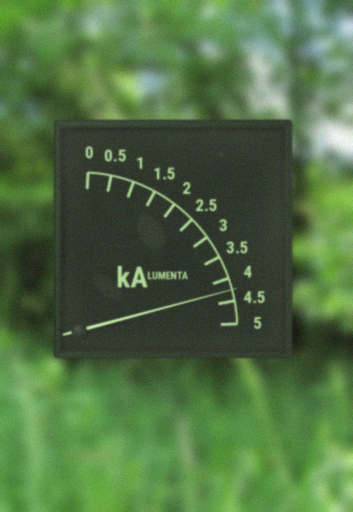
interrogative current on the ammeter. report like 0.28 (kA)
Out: 4.25 (kA)
